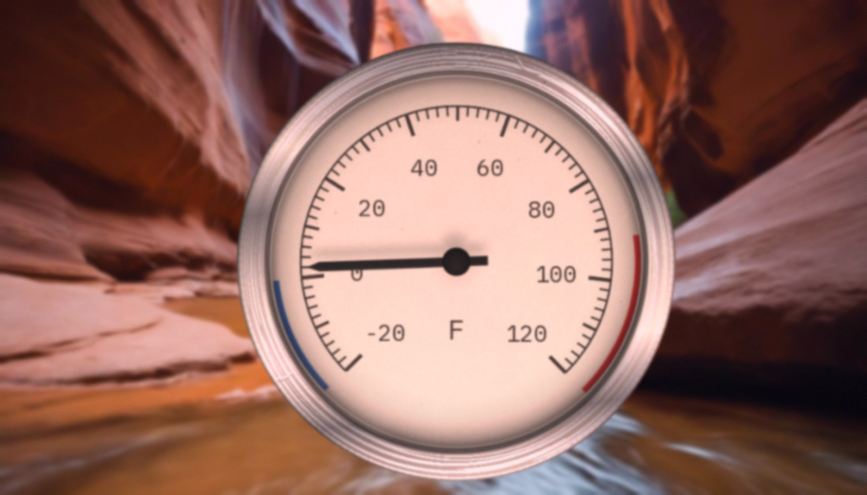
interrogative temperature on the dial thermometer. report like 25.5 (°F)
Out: 2 (°F)
